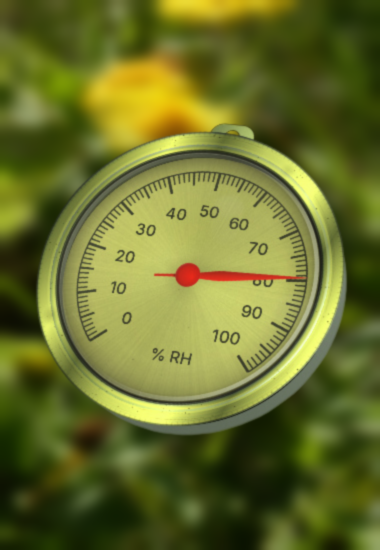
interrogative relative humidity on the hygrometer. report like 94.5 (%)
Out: 80 (%)
